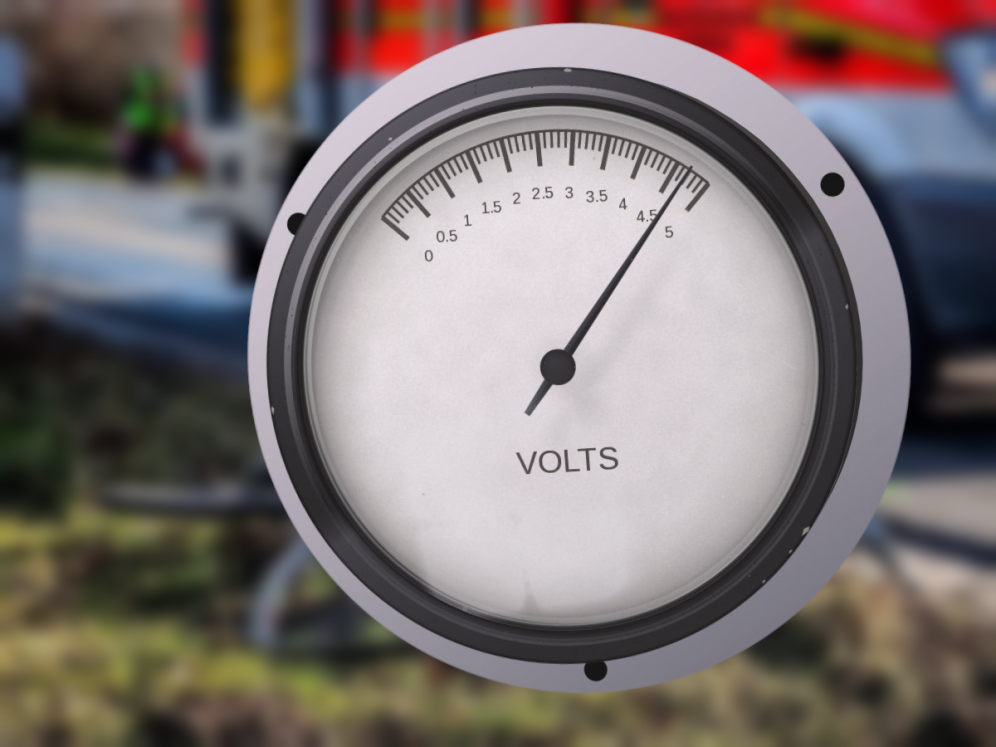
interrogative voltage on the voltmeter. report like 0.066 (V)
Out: 4.7 (V)
